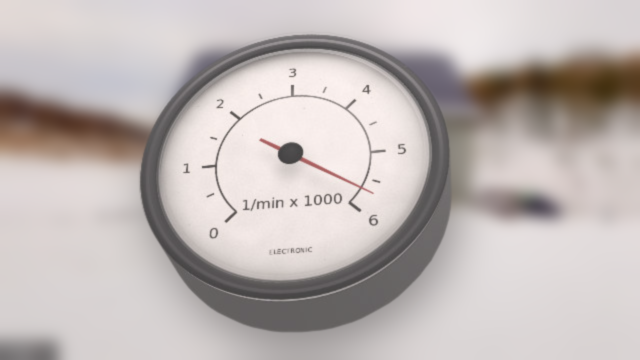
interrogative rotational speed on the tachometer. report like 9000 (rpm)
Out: 5750 (rpm)
